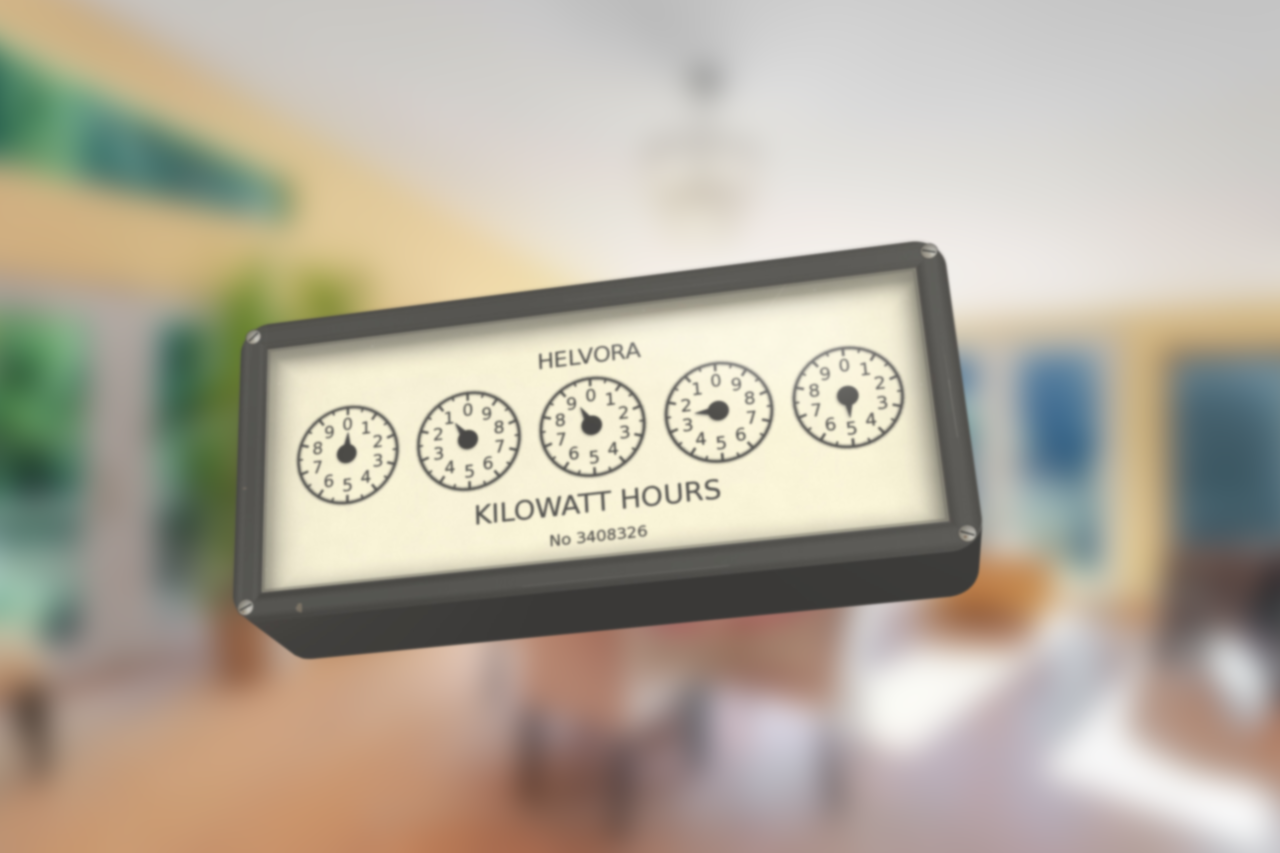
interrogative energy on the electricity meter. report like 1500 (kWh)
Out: 925 (kWh)
